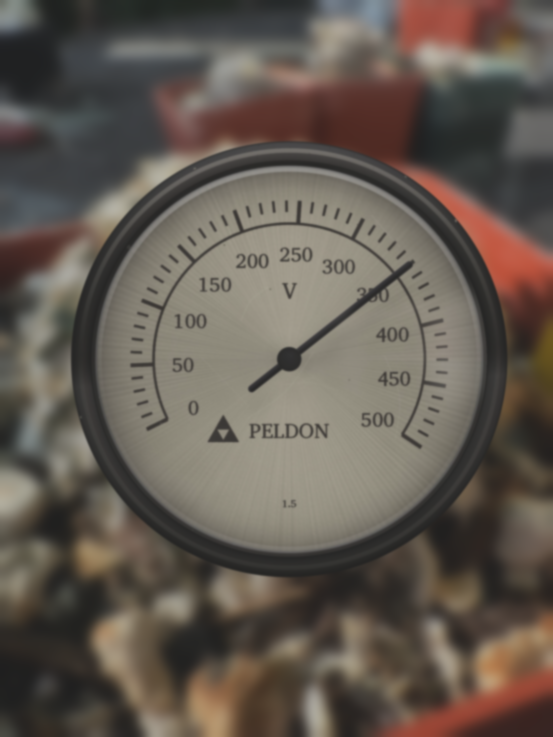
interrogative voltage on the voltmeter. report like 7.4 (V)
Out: 350 (V)
